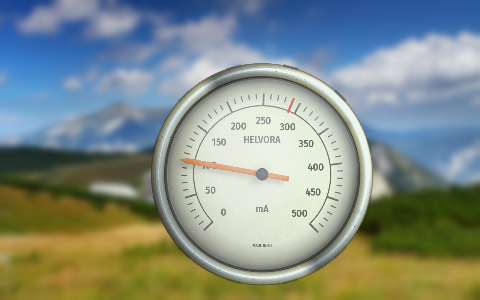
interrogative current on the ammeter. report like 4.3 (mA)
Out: 100 (mA)
